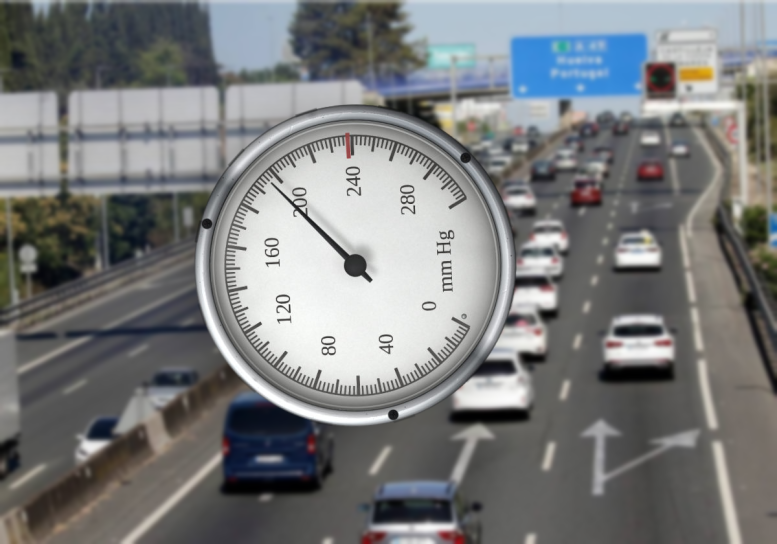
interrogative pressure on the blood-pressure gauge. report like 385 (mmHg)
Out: 196 (mmHg)
